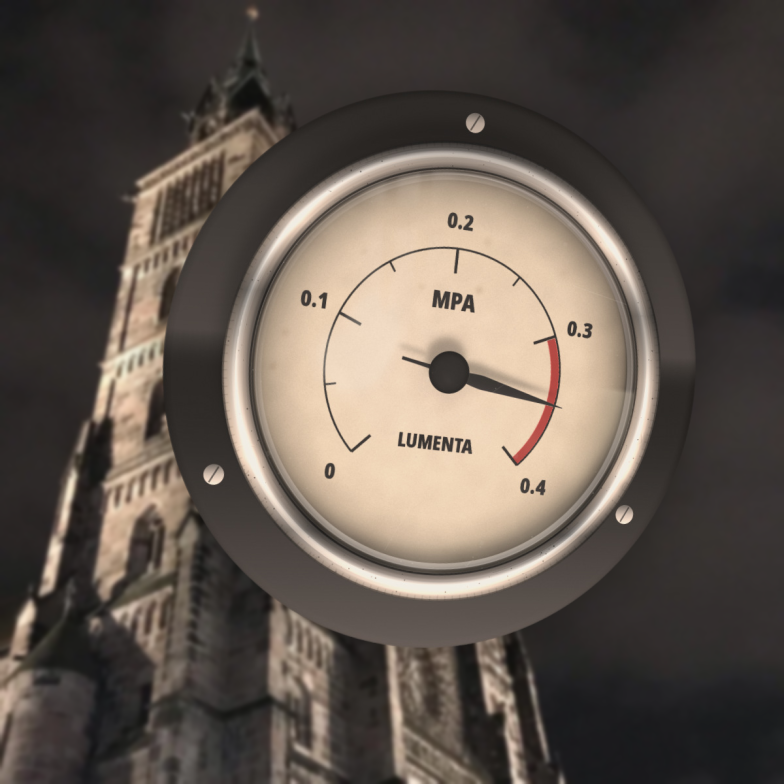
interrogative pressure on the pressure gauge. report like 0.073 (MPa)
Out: 0.35 (MPa)
